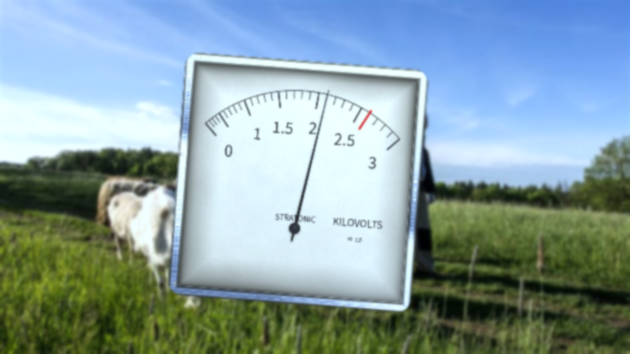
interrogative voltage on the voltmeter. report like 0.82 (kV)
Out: 2.1 (kV)
